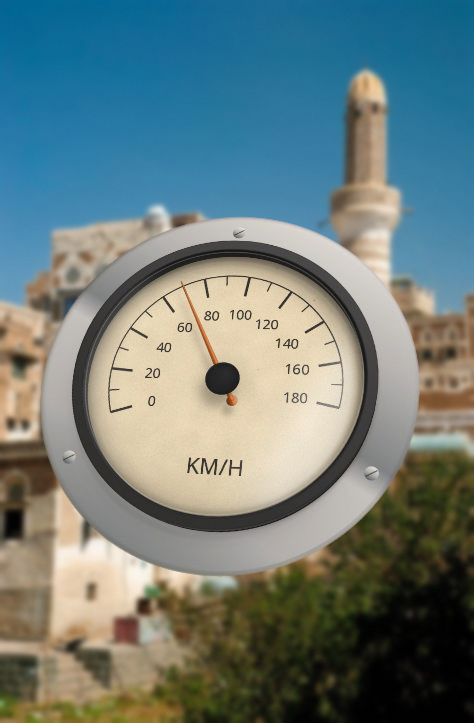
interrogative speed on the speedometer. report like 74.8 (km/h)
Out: 70 (km/h)
